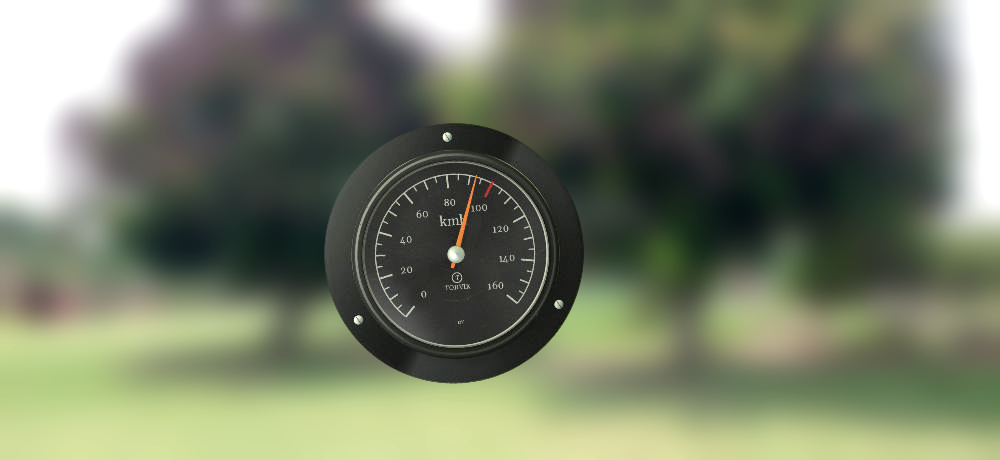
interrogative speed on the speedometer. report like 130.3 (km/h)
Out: 92.5 (km/h)
